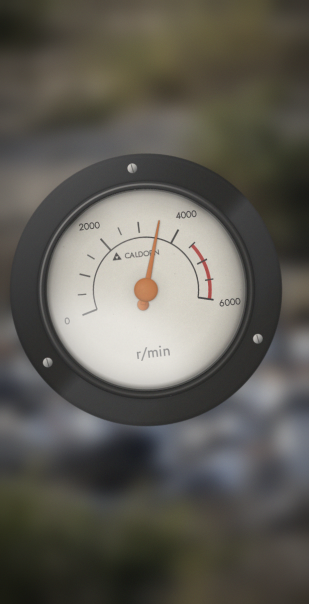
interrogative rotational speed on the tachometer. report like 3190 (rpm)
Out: 3500 (rpm)
